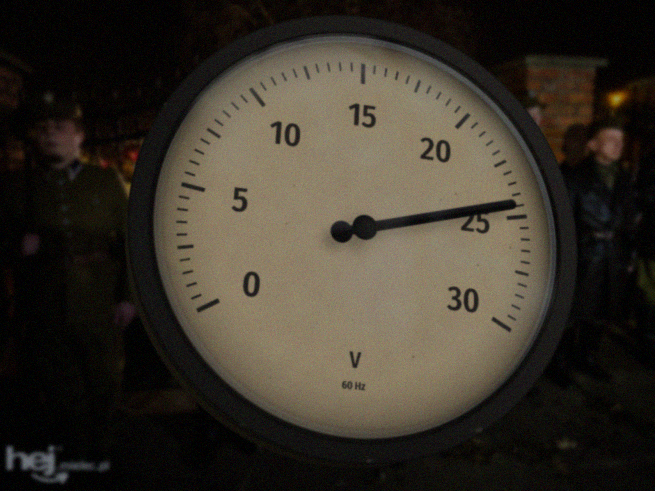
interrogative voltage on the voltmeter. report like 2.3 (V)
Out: 24.5 (V)
